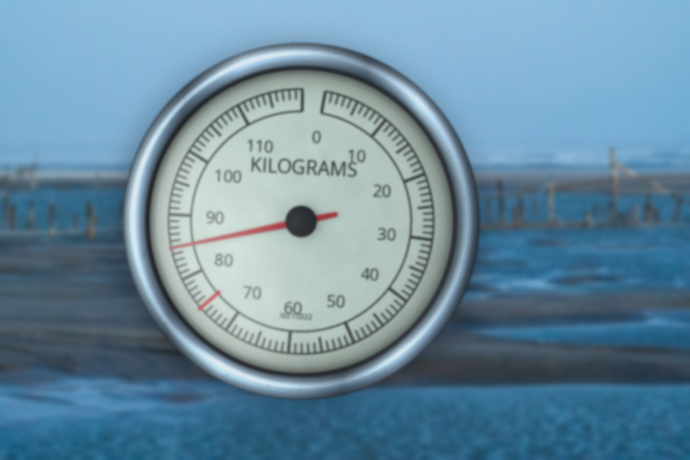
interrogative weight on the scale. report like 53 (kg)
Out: 85 (kg)
